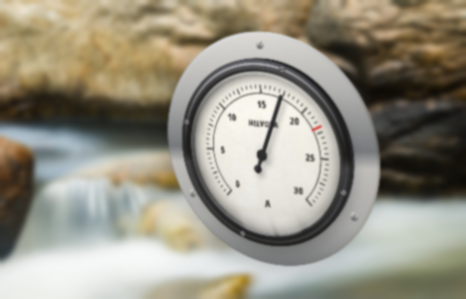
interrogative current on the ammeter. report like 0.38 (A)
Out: 17.5 (A)
